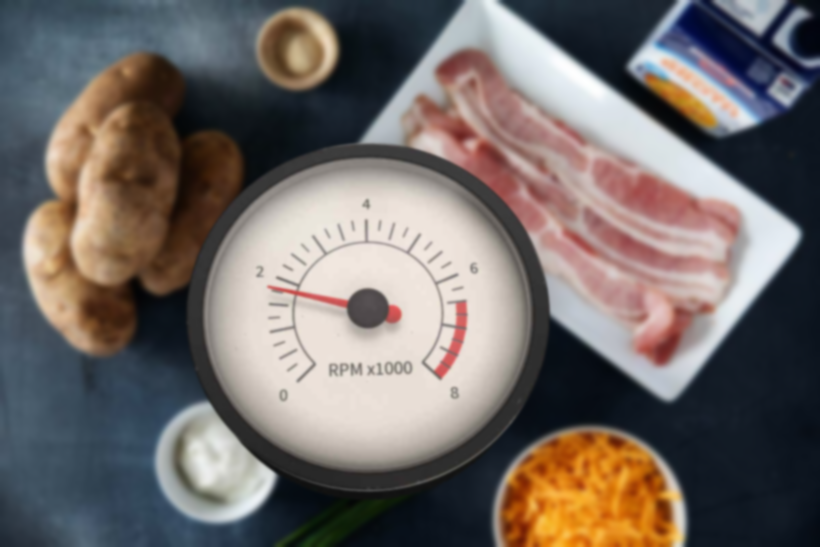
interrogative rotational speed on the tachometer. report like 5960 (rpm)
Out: 1750 (rpm)
